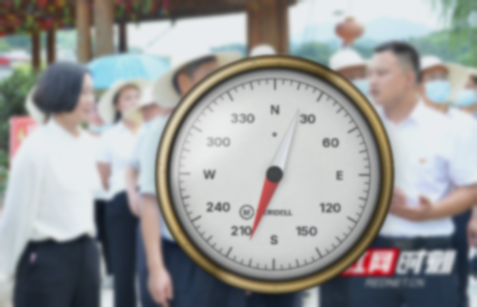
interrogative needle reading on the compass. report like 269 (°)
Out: 200 (°)
